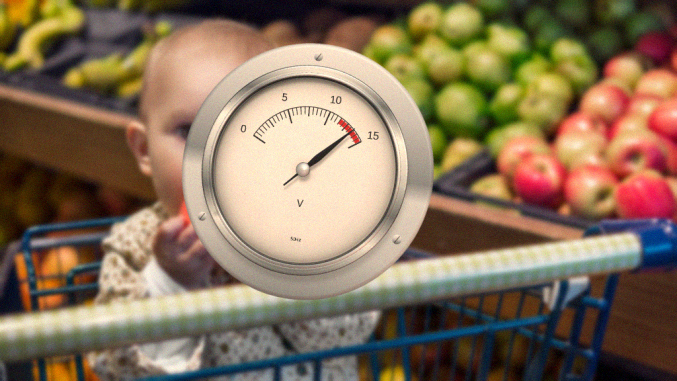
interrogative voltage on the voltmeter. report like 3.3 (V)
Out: 13.5 (V)
